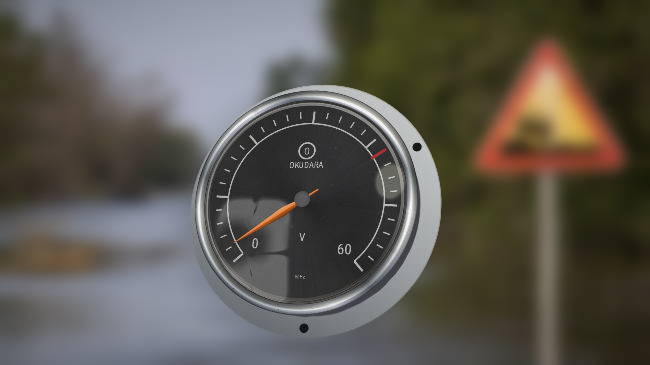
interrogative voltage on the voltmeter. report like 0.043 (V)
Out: 2 (V)
